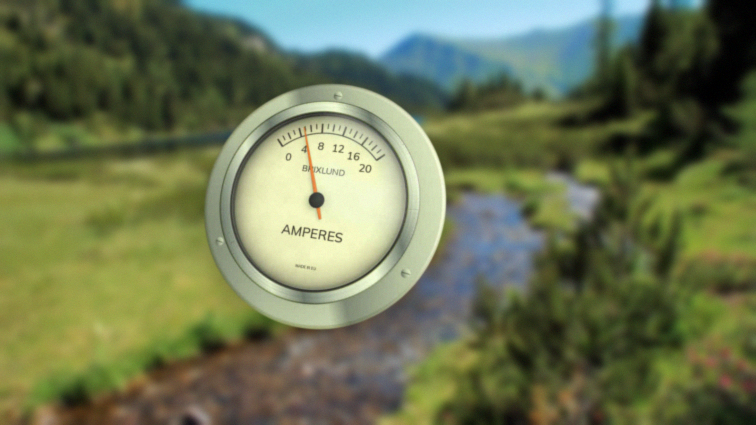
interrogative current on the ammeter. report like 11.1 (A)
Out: 5 (A)
